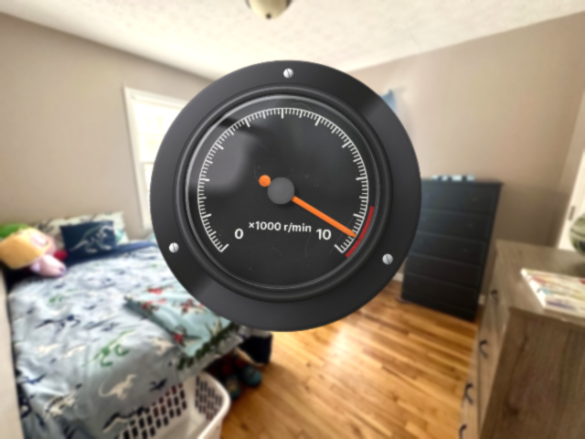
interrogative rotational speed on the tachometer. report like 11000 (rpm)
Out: 9500 (rpm)
